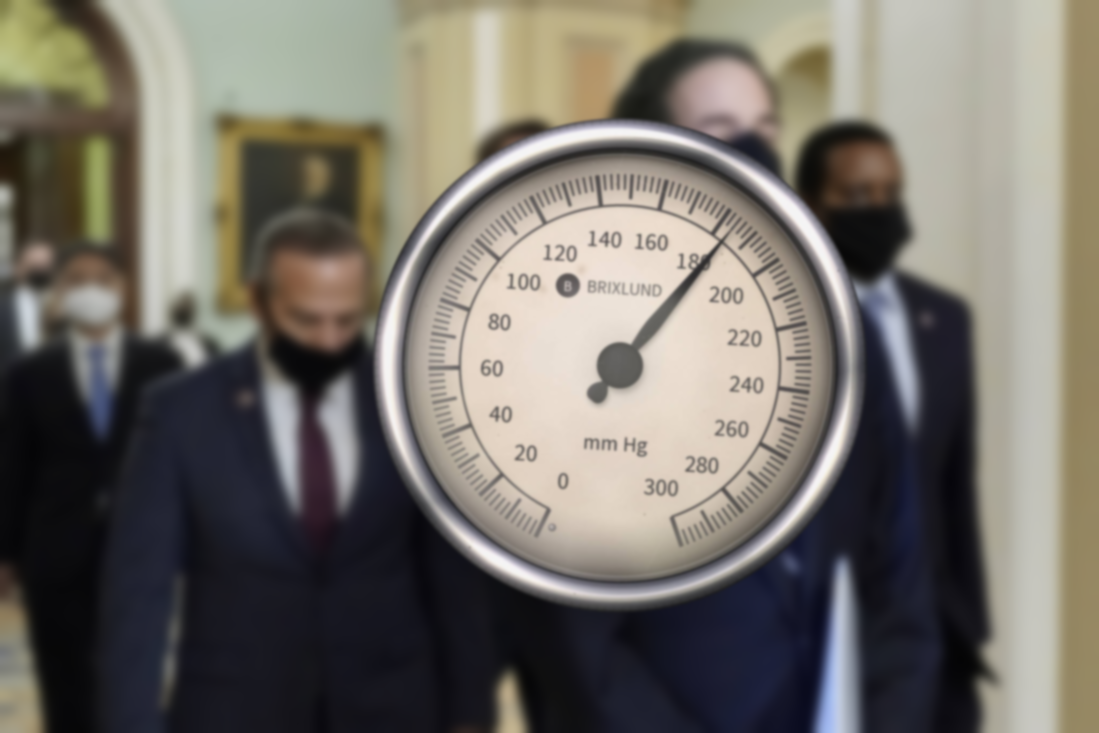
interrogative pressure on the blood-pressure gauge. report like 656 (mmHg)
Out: 184 (mmHg)
